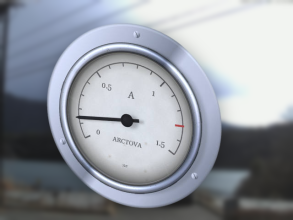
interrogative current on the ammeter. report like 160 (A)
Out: 0.15 (A)
